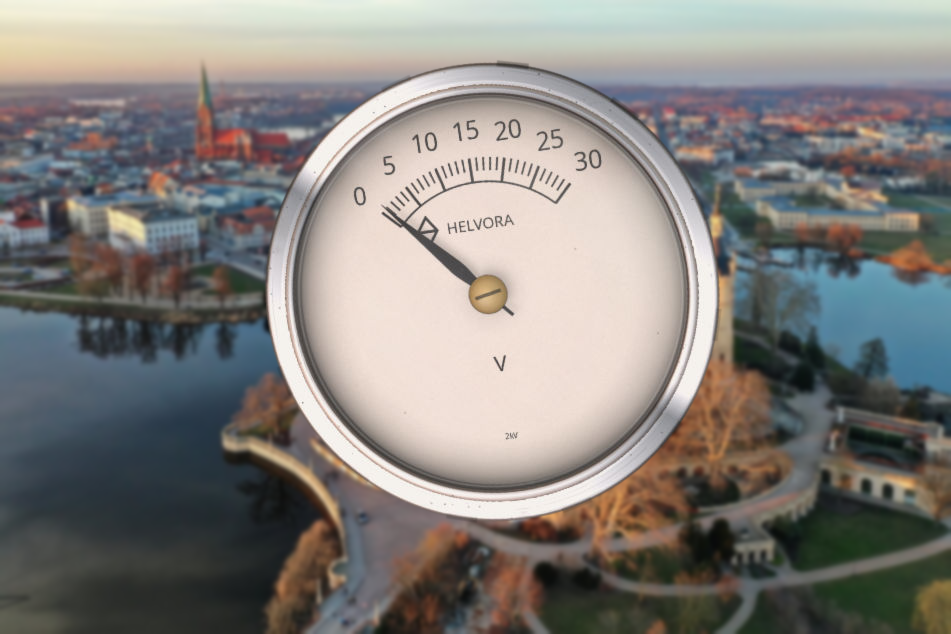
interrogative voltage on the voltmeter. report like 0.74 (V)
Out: 1 (V)
